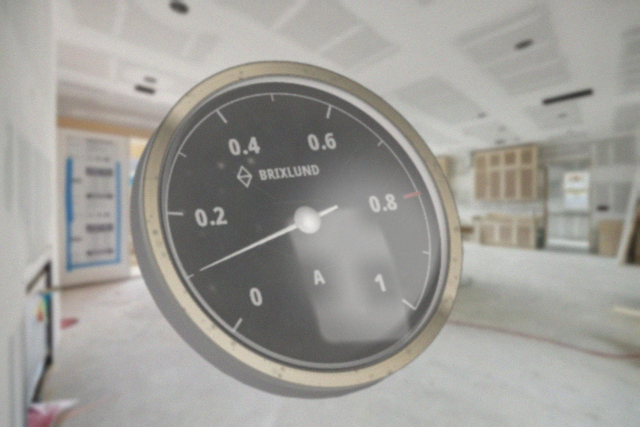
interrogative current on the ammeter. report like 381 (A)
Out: 0.1 (A)
